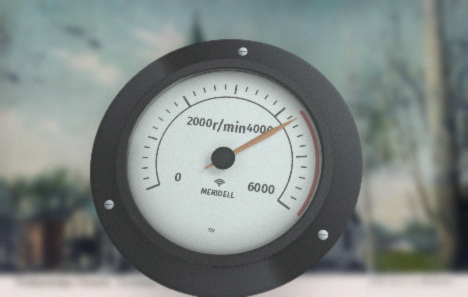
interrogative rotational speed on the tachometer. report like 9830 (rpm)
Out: 4300 (rpm)
